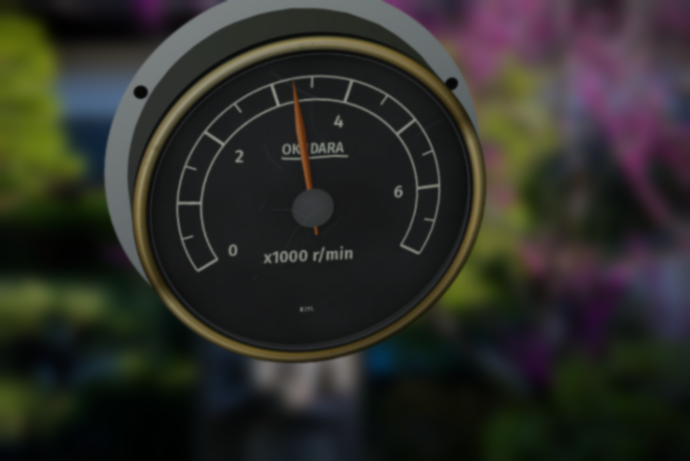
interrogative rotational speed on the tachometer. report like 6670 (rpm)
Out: 3250 (rpm)
